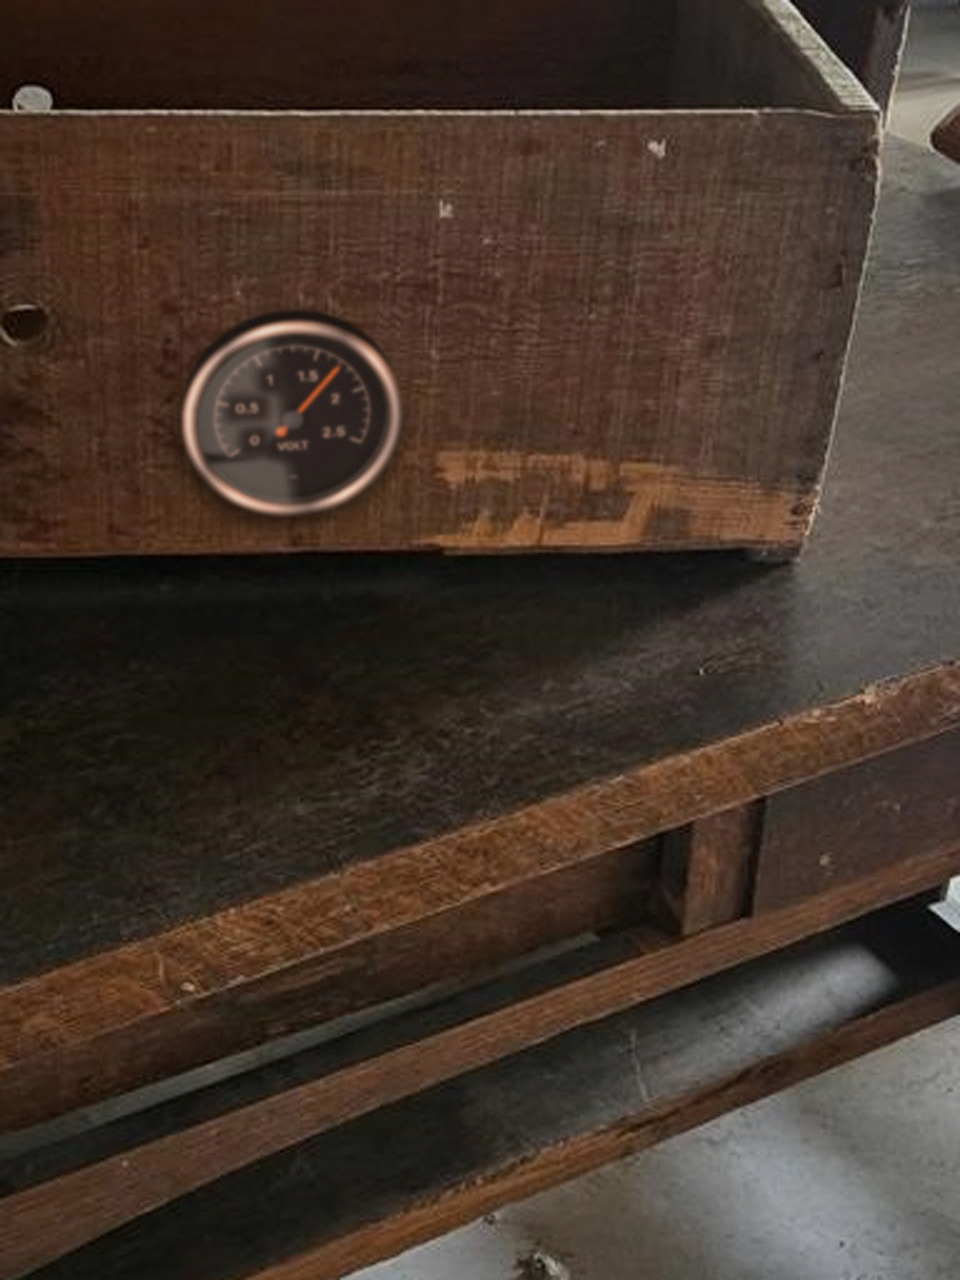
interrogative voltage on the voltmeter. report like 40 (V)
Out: 1.7 (V)
